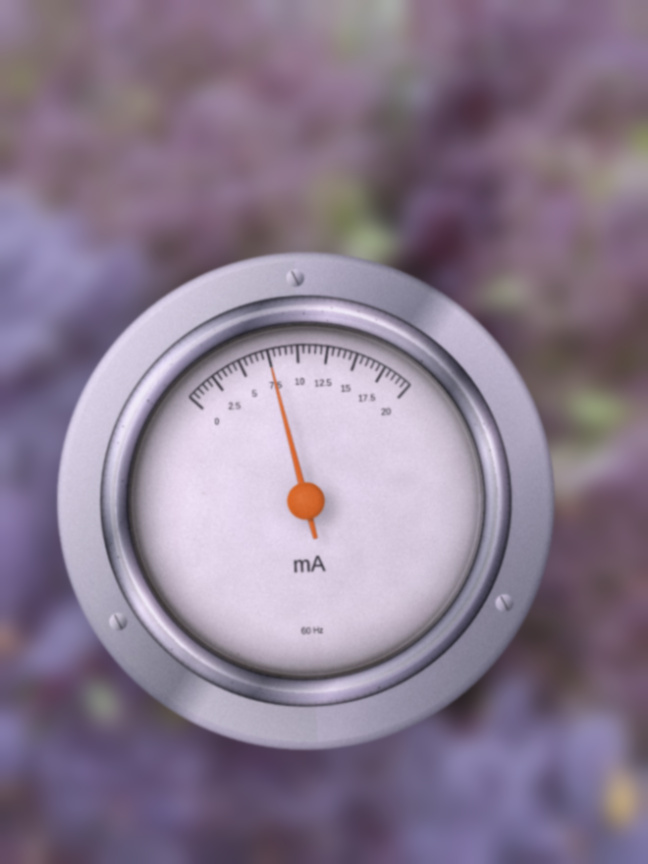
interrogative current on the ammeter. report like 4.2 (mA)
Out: 7.5 (mA)
